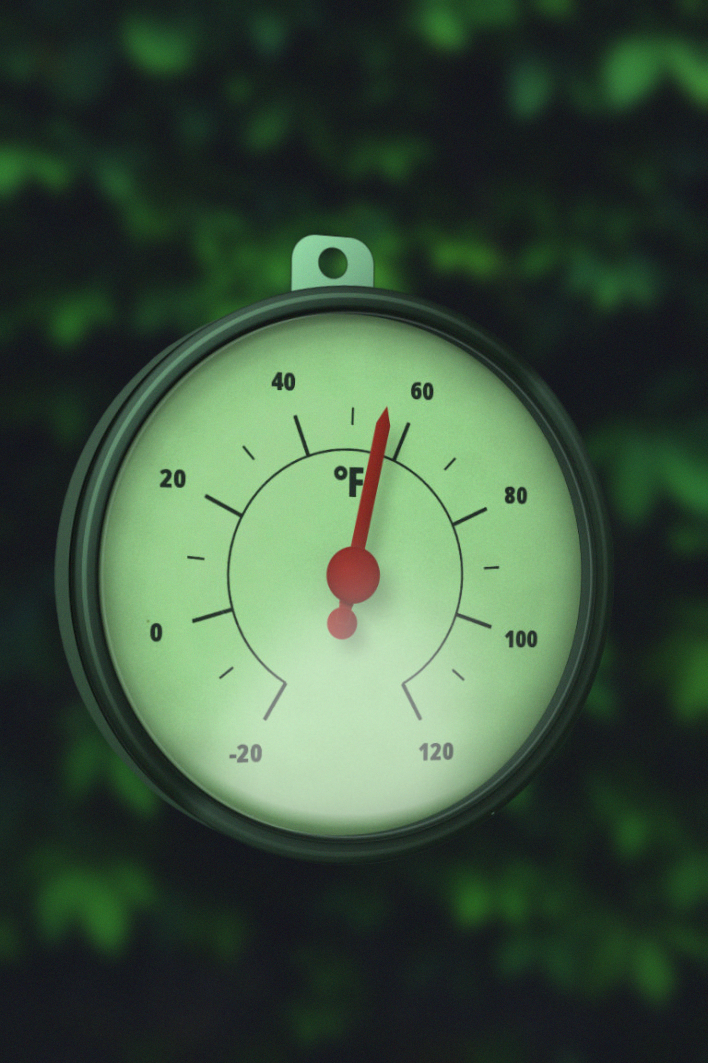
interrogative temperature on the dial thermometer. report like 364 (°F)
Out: 55 (°F)
